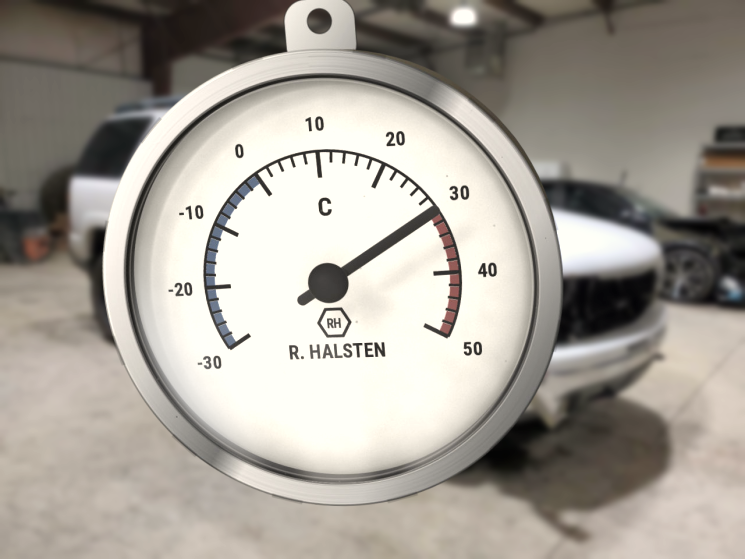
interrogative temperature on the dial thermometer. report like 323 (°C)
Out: 30 (°C)
